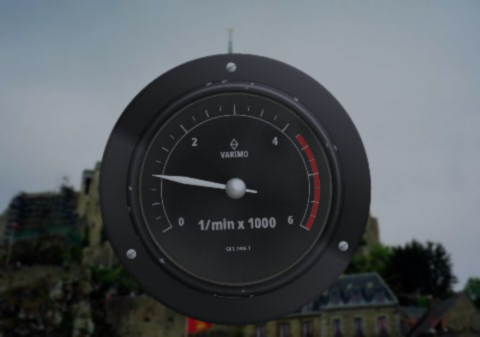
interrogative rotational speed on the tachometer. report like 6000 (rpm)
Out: 1000 (rpm)
